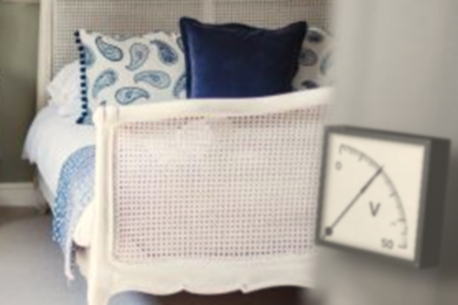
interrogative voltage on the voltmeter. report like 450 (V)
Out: 20 (V)
